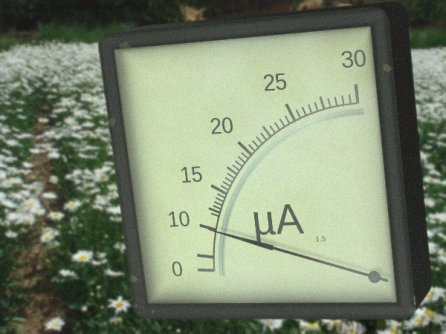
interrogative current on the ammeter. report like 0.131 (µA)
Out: 10 (µA)
